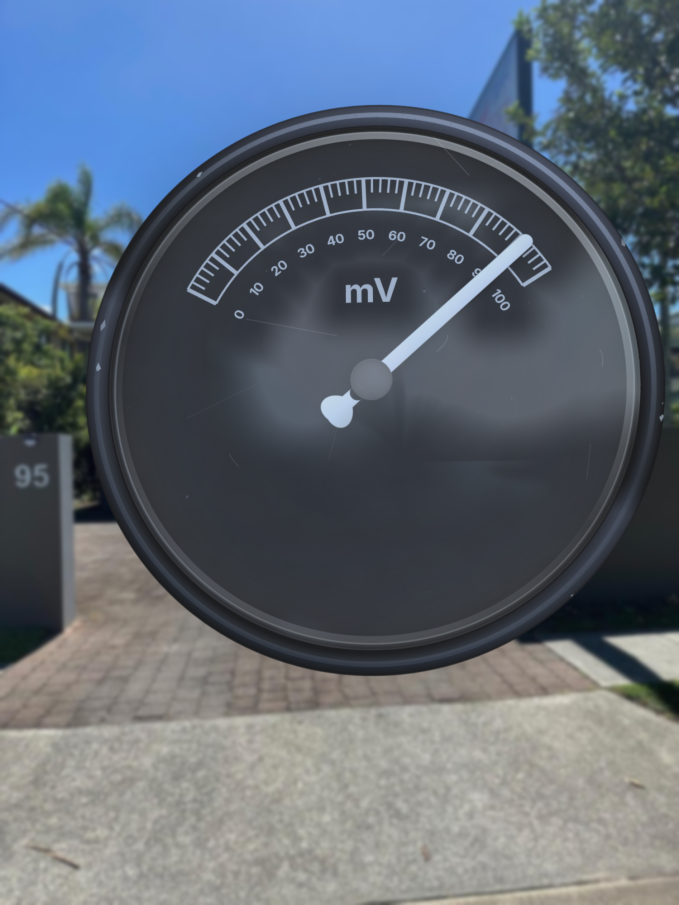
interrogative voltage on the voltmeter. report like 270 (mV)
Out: 92 (mV)
